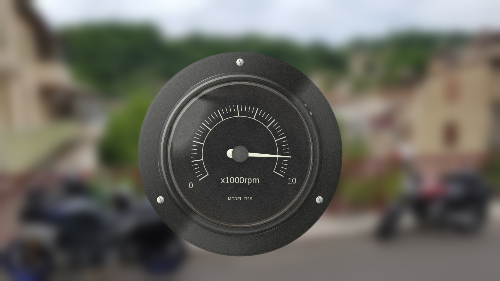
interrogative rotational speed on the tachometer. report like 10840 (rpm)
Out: 9000 (rpm)
